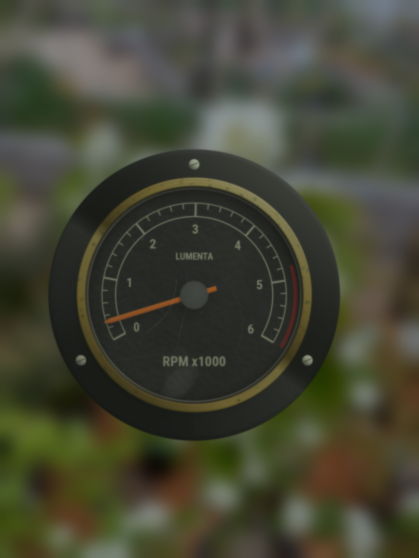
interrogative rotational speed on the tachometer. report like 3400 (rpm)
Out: 300 (rpm)
